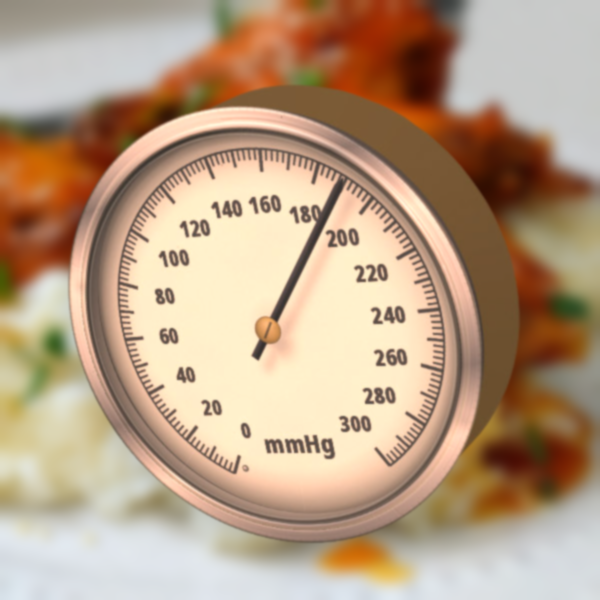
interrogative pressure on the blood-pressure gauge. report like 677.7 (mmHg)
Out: 190 (mmHg)
